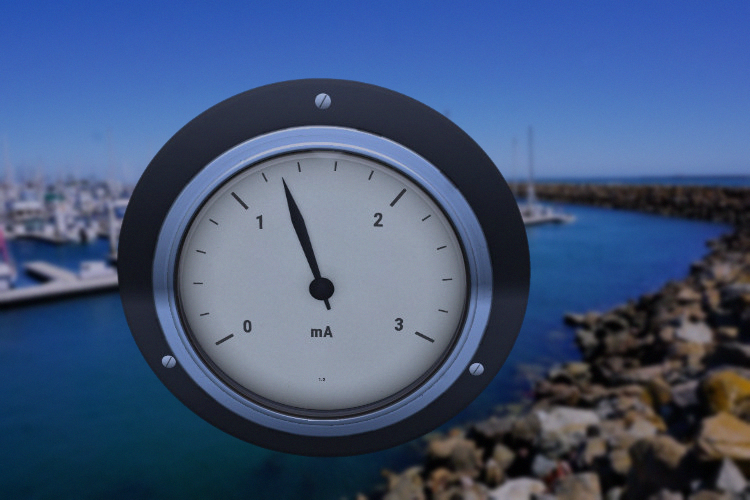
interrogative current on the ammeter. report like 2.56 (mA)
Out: 1.3 (mA)
